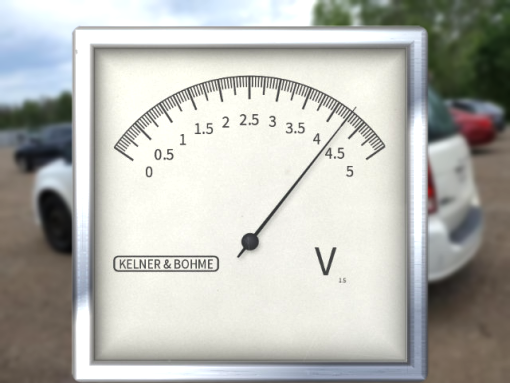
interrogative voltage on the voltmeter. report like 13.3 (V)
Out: 4.25 (V)
